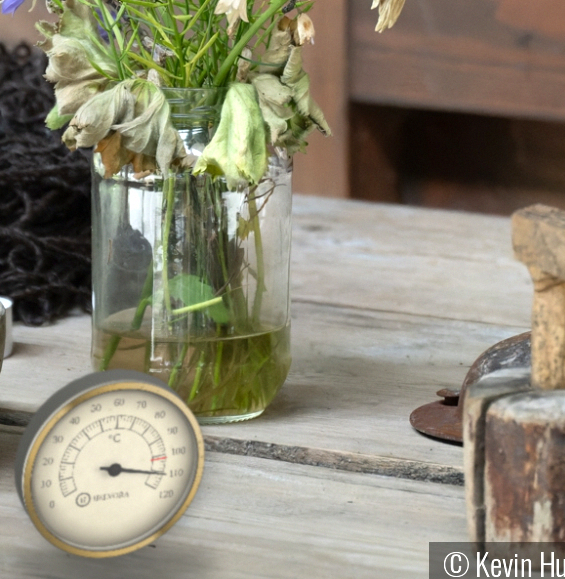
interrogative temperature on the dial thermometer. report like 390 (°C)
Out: 110 (°C)
